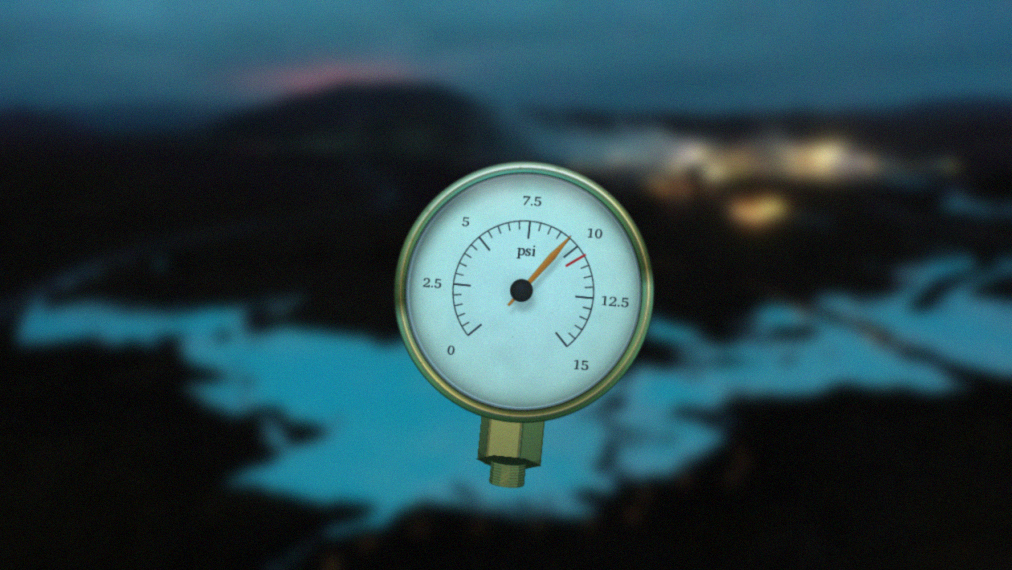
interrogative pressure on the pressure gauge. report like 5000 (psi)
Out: 9.5 (psi)
